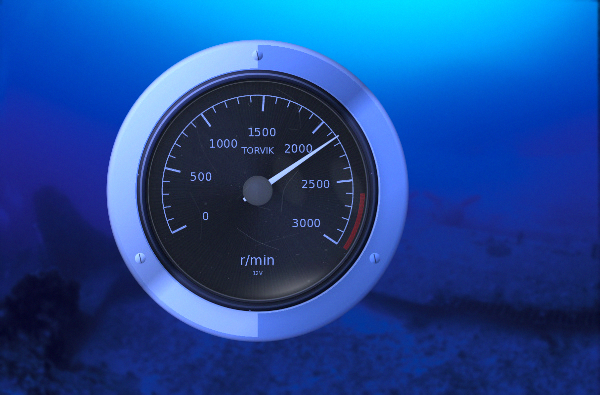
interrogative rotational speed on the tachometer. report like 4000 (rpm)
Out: 2150 (rpm)
